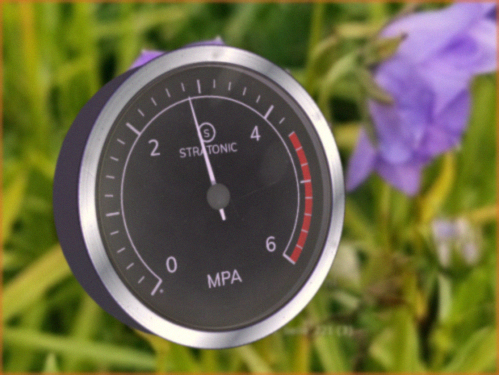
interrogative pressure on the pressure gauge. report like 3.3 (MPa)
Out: 2.8 (MPa)
